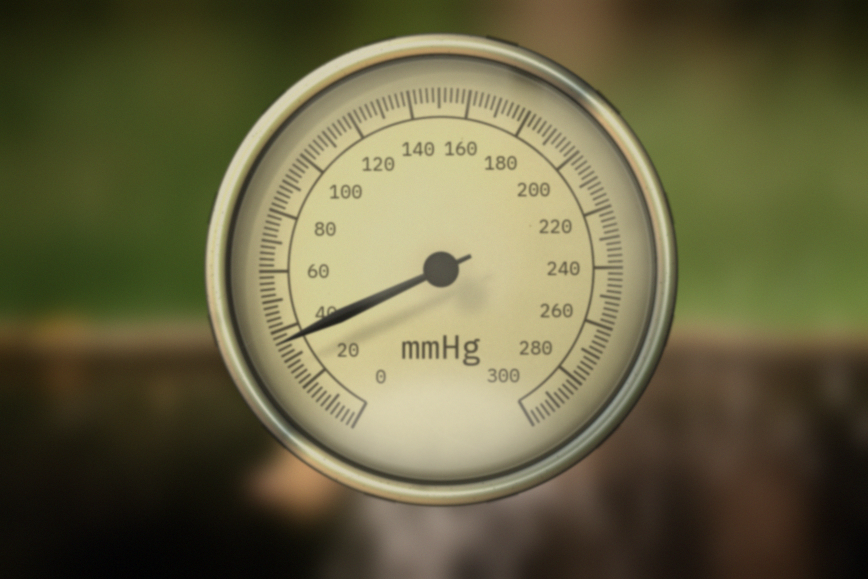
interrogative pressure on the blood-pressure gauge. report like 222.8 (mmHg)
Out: 36 (mmHg)
